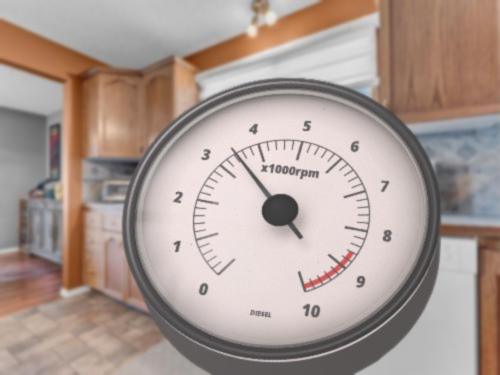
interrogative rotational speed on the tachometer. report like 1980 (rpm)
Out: 3400 (rpm)
